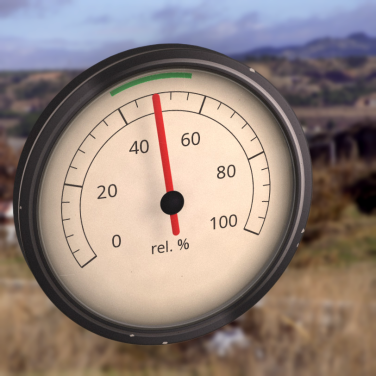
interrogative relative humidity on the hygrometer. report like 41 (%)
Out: 48 (%)
